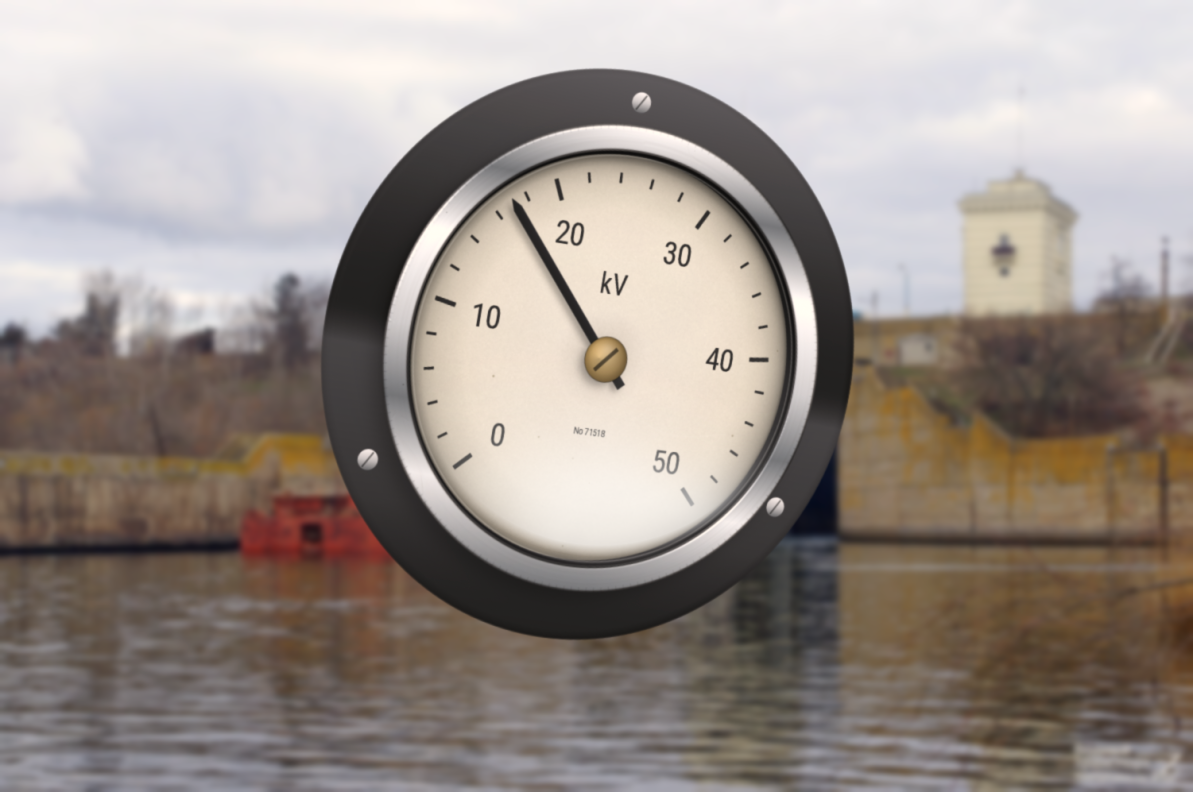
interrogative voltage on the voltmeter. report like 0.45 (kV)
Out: 17 (kV)
